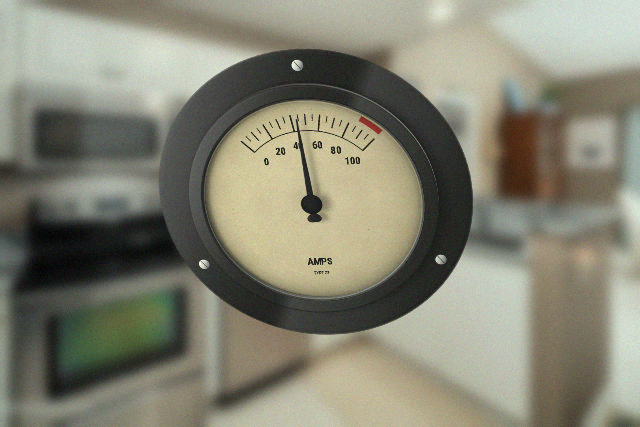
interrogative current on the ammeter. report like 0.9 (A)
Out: 45 (A)
